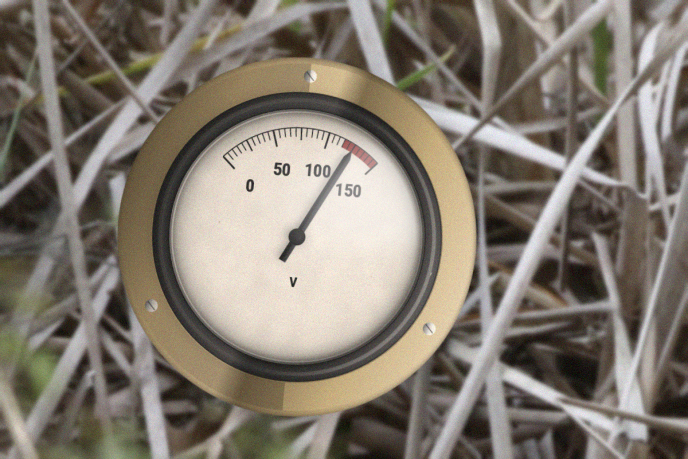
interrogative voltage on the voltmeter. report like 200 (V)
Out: 125 (V)
